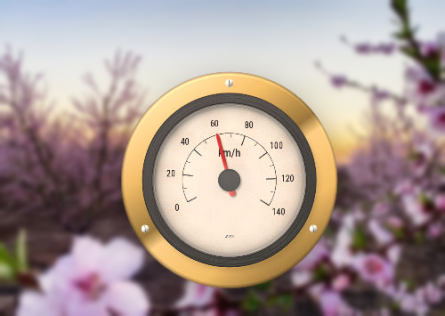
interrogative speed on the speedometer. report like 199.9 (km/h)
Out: 60 (km/h)
